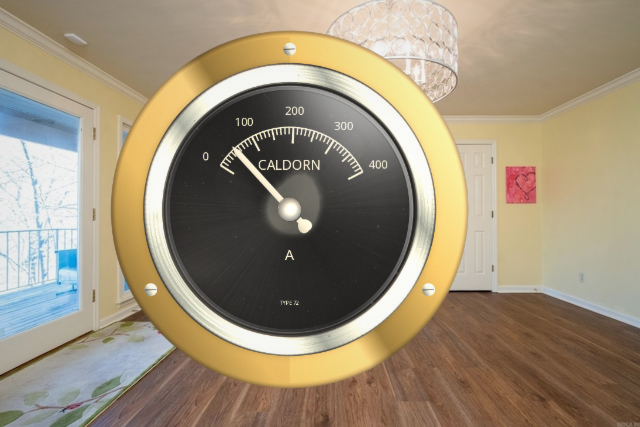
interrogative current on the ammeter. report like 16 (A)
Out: 50 (A)
